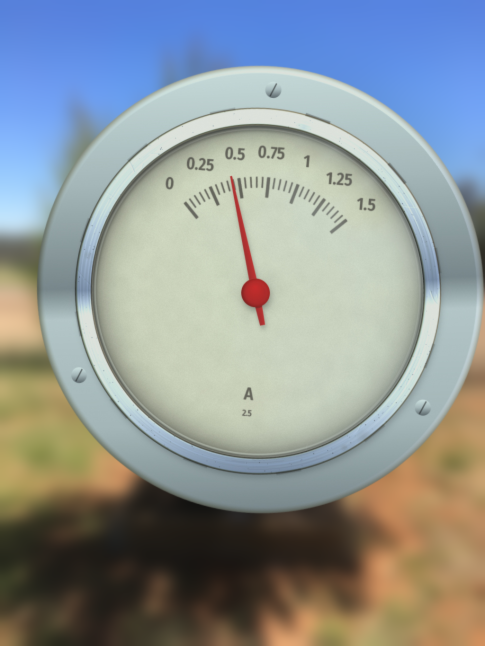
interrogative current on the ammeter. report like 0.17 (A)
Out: 0.45 (A)
